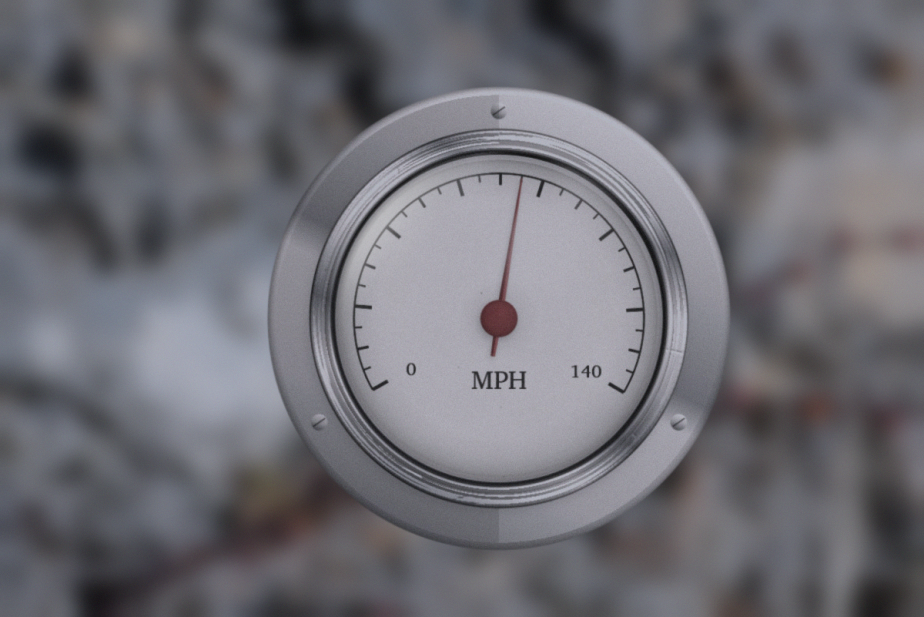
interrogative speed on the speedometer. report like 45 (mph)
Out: 75 (mph)
